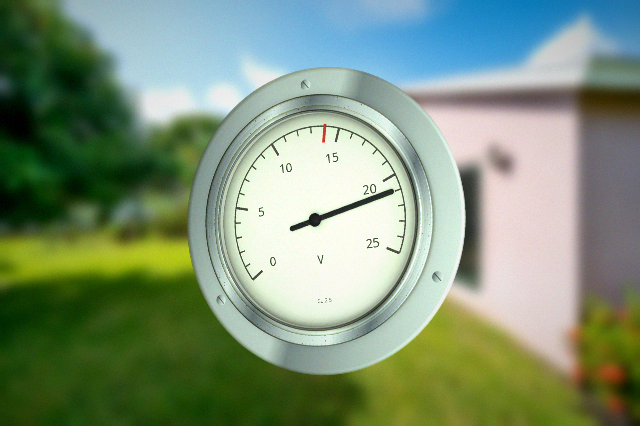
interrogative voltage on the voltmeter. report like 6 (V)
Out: 21 (V)
